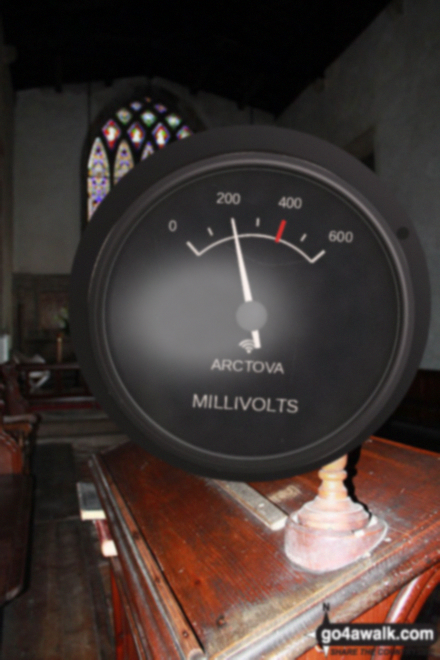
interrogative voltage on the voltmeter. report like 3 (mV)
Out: 200 (mV)
